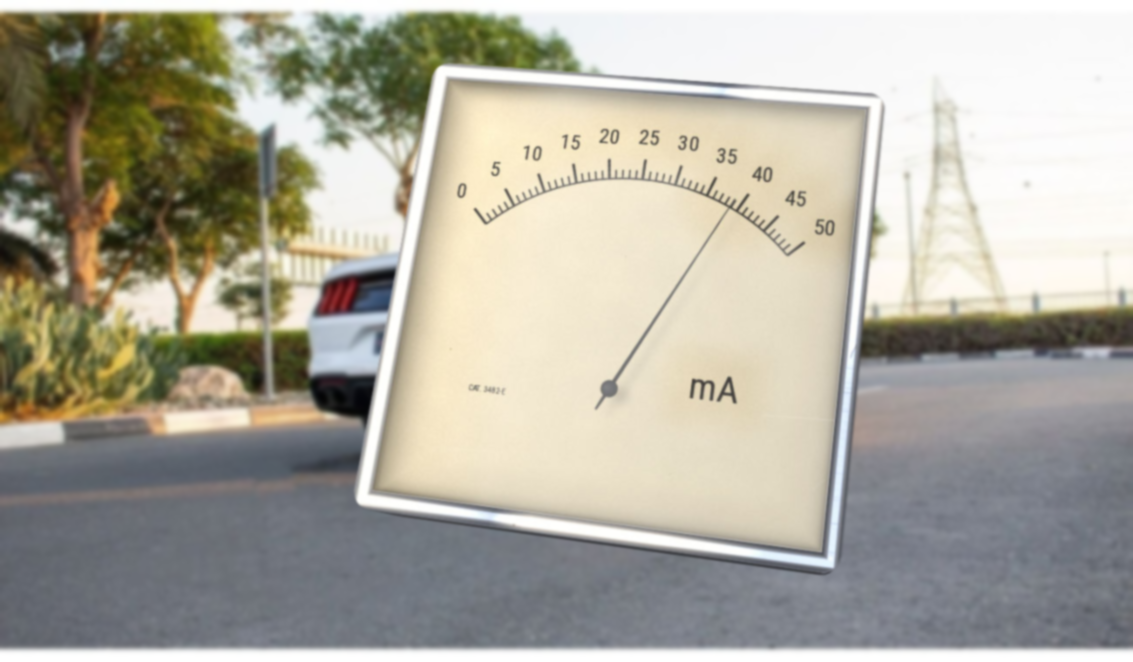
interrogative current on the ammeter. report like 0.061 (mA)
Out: 39 (mA)
